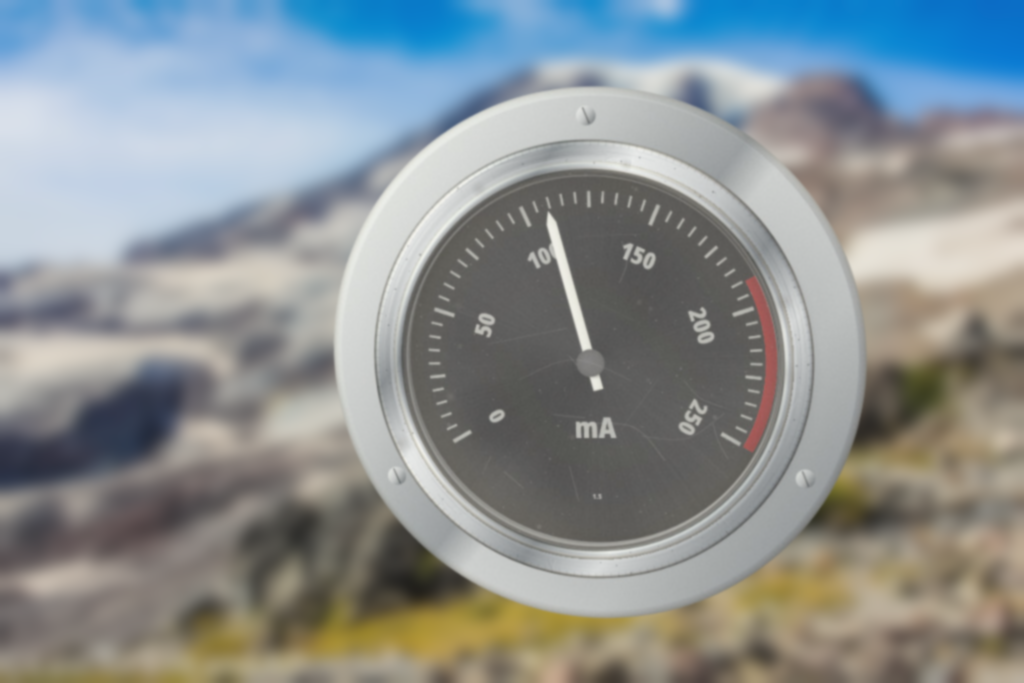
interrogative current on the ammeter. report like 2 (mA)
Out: 110 (mA)
